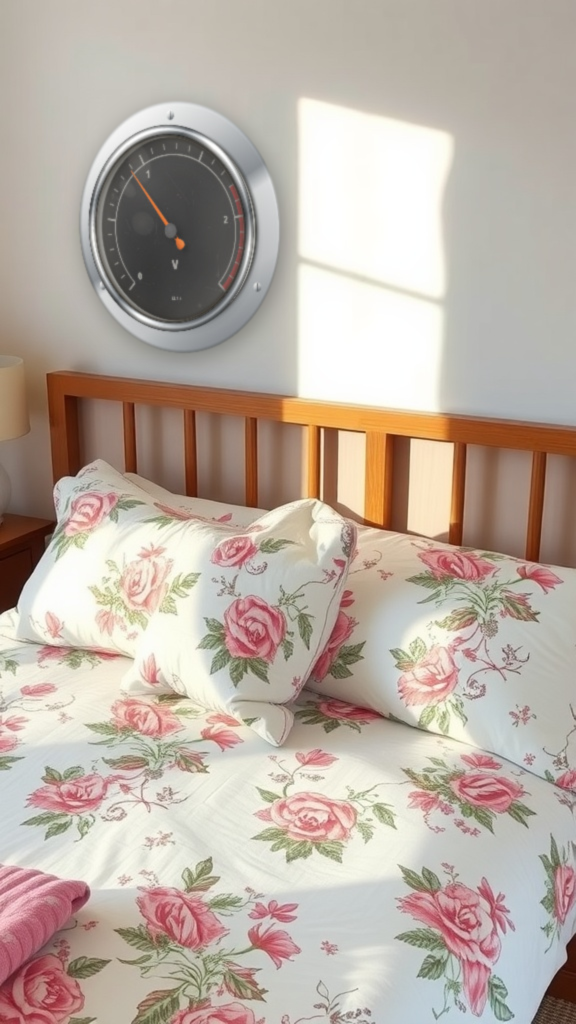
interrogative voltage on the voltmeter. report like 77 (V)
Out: 0.9 (V)
